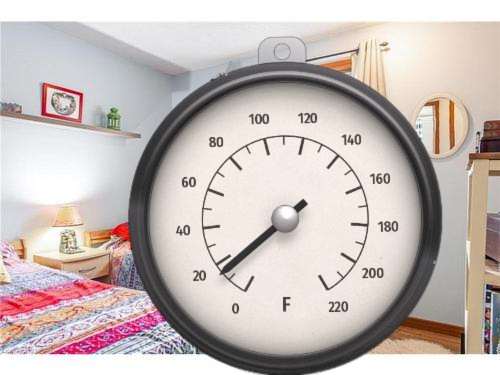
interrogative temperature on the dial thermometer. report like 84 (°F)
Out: 15 (°F)
